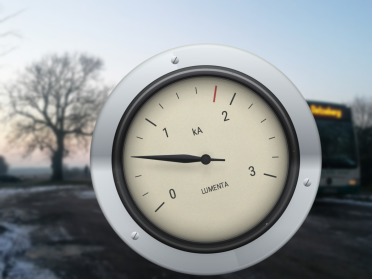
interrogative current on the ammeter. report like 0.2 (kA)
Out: 0.6 (kA)
